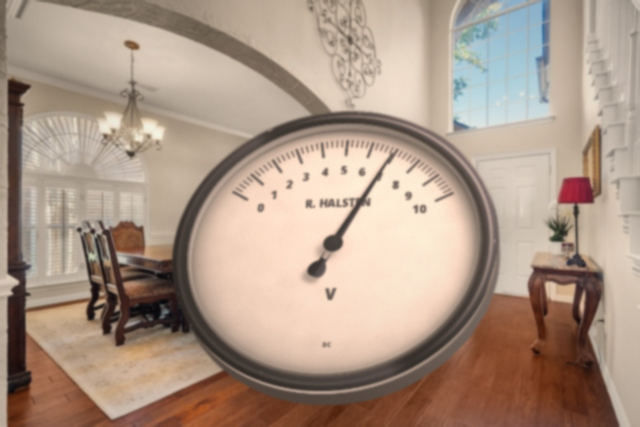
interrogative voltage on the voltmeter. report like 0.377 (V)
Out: 7 (V)
